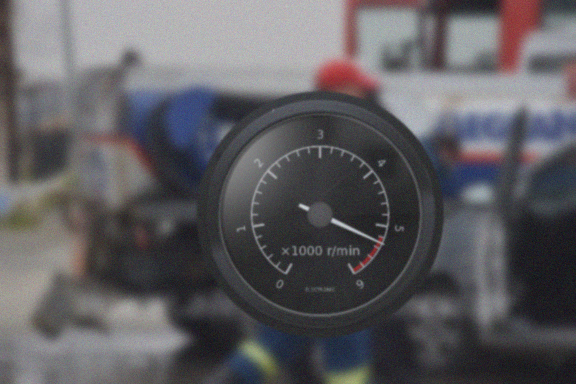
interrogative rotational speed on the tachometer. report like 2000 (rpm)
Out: 5300 (rpm)
